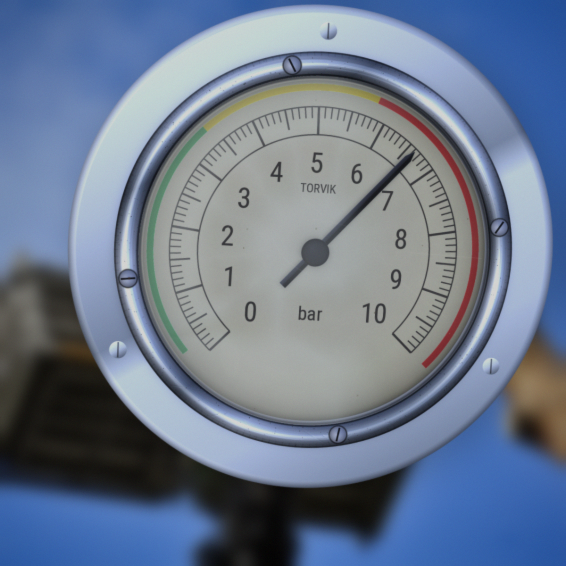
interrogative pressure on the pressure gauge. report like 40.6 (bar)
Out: 6.6 (bar)
